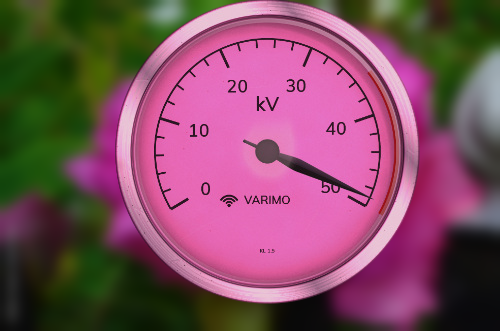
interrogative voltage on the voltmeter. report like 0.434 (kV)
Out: 49 (kV)
